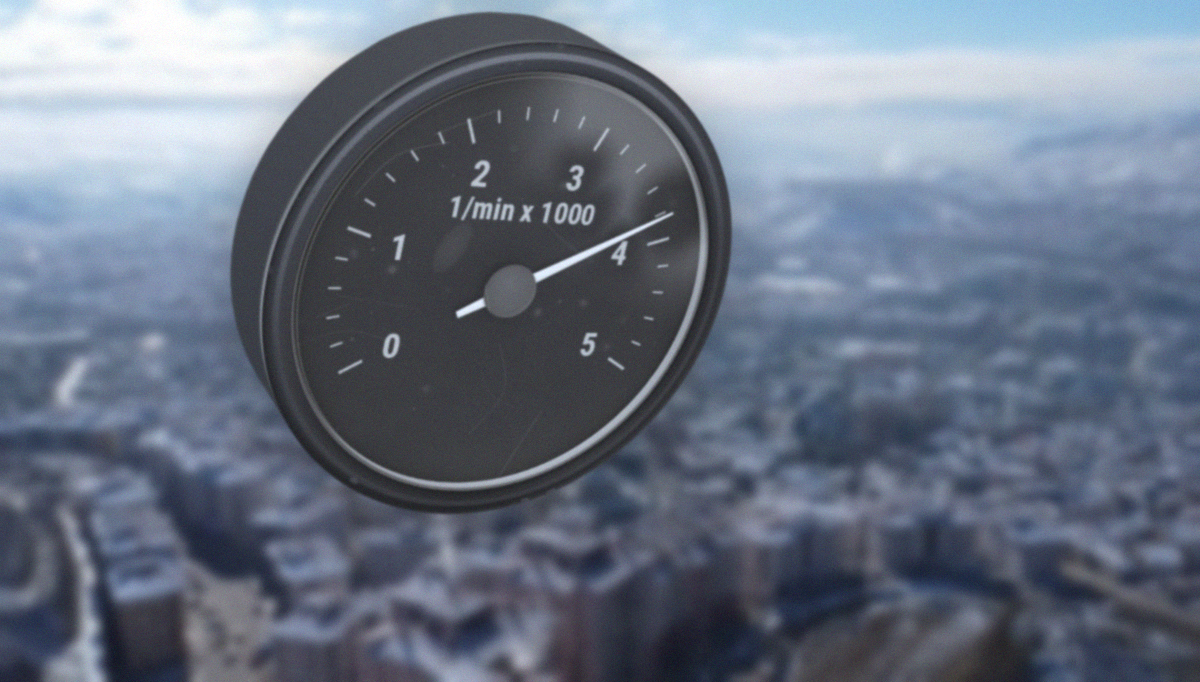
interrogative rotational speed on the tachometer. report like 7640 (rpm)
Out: 3800 (rpm)
